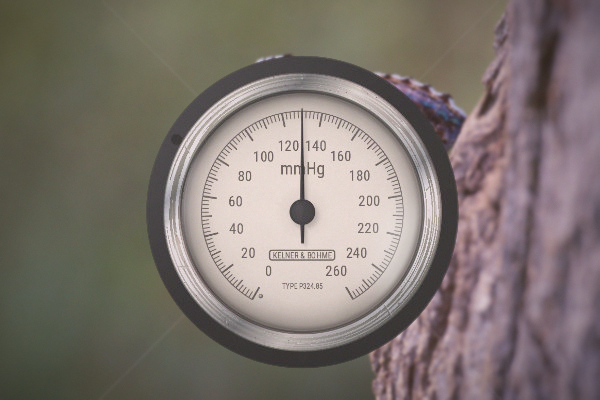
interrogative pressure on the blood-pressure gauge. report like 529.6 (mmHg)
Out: 130 (mmHg)
